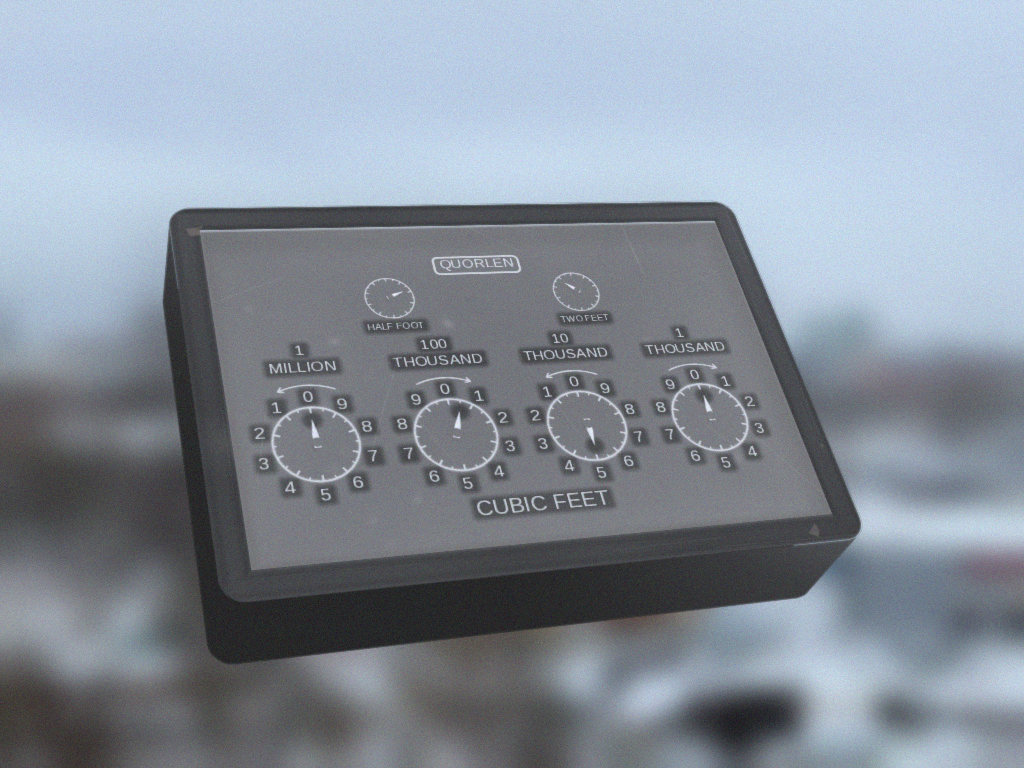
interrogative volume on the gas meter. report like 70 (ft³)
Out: 5000 (ft³)
